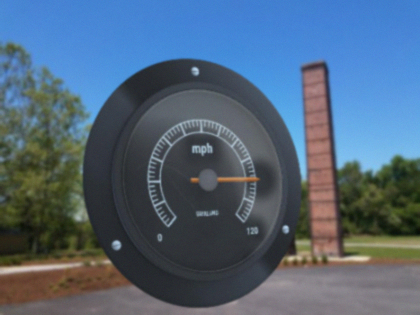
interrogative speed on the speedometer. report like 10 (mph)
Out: 100 (mph)
